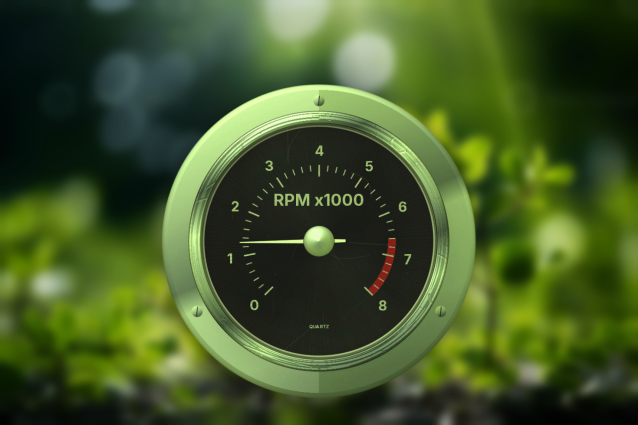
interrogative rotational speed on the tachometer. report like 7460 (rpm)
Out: 1300 (rpm)
